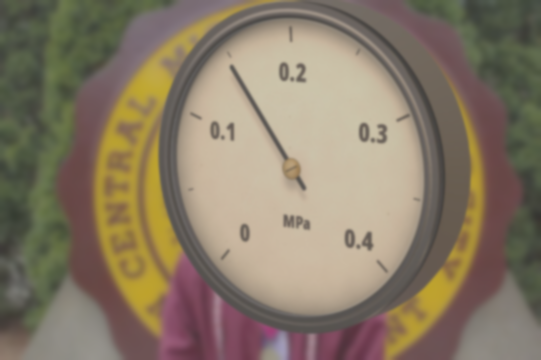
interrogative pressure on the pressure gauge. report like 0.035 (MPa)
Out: 0.15 (MPa)
